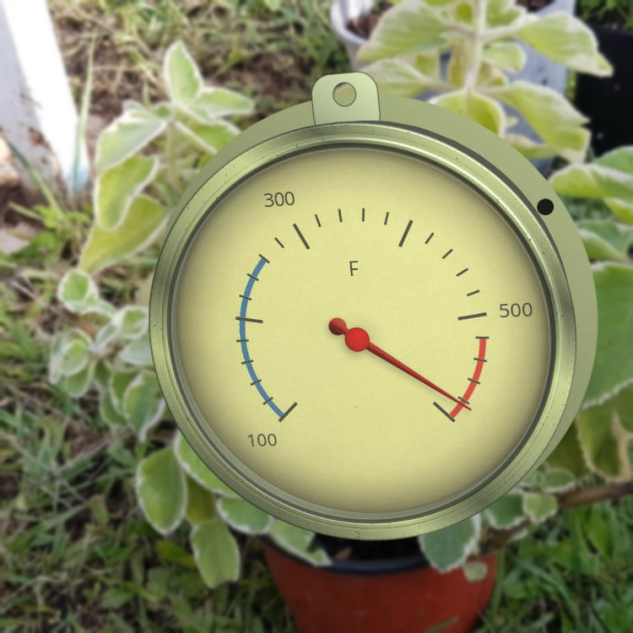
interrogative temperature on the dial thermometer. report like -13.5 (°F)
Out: 580 (°F)
